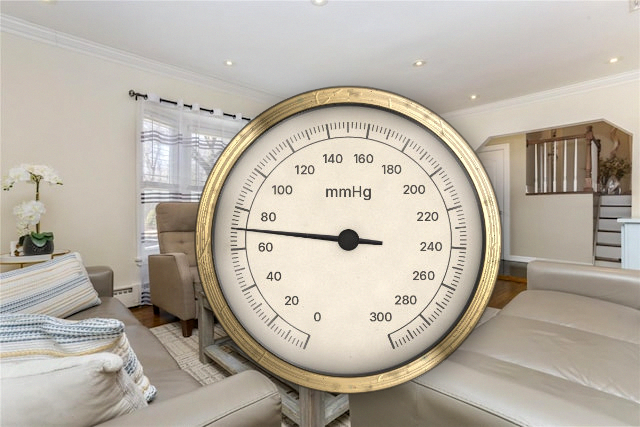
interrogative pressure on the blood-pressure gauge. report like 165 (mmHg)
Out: 70 (mmHg)
